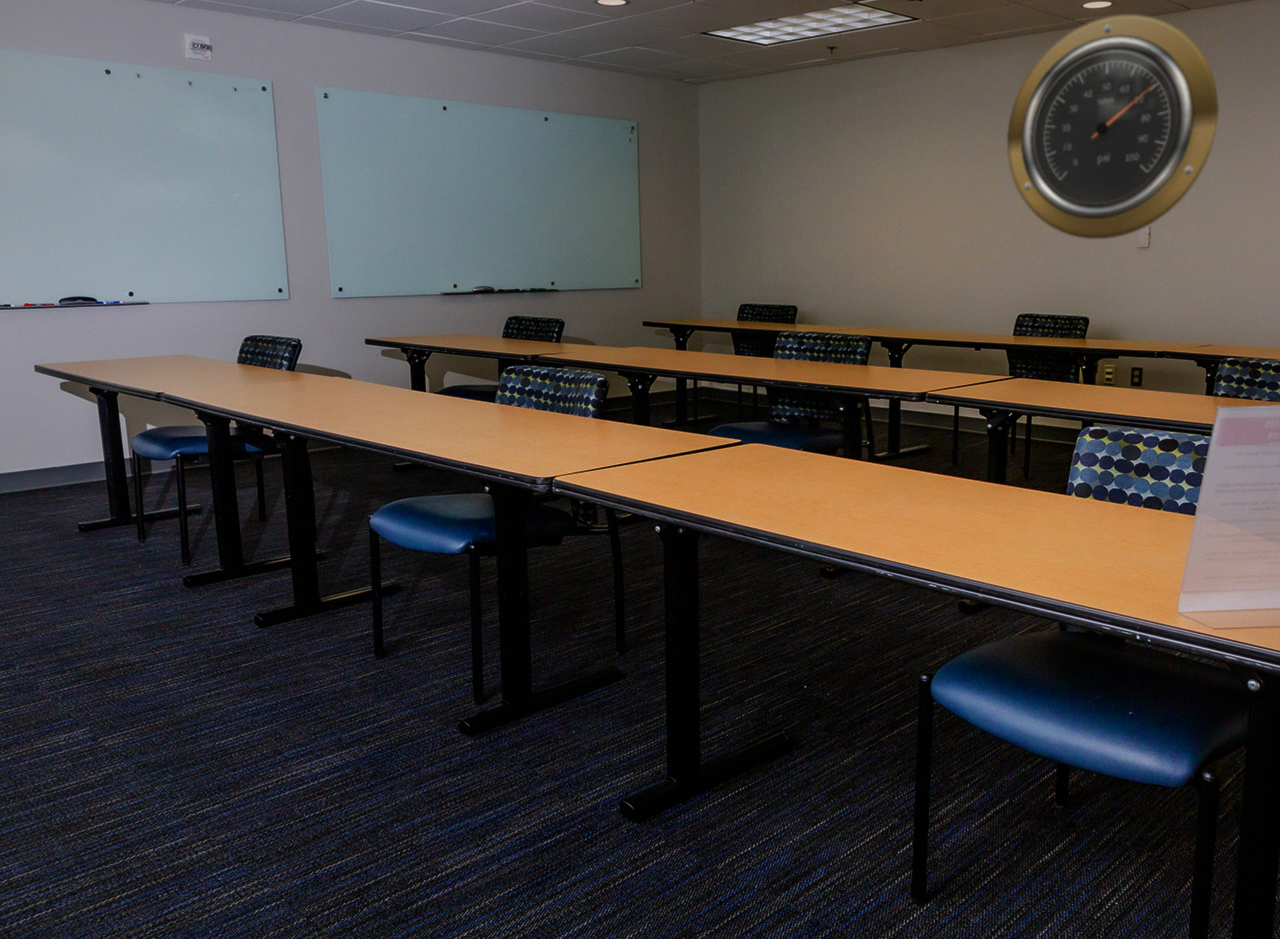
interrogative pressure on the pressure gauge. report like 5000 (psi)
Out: 70 (psi)
